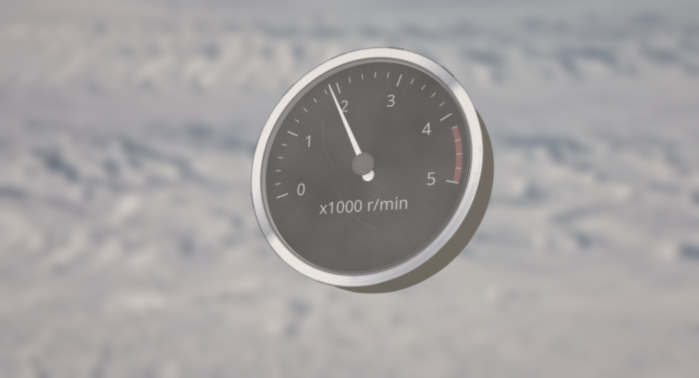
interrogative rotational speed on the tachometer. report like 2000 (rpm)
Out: 1900 (rpm)
